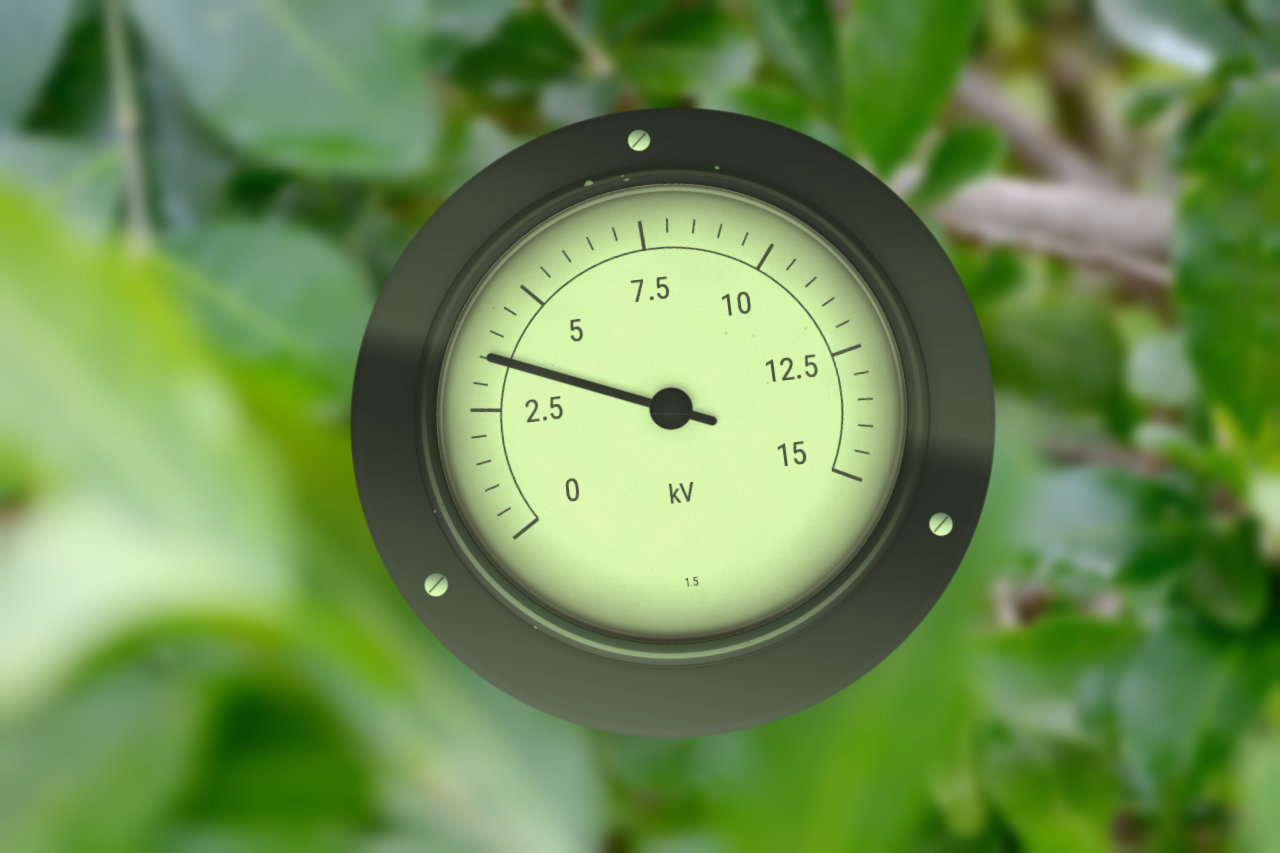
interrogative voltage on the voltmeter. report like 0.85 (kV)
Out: 3.5 (kV)
